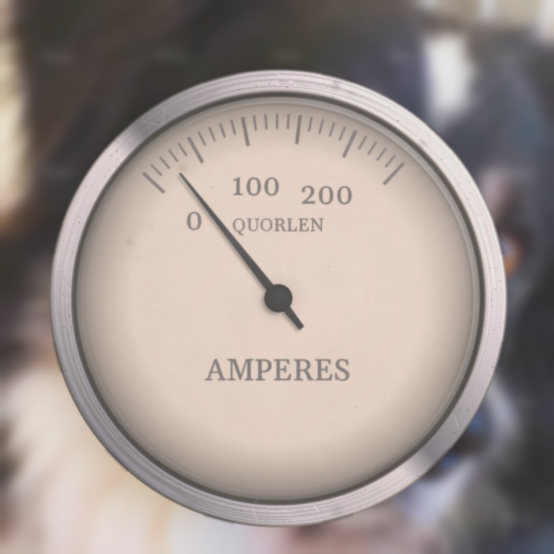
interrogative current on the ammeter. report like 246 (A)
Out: 25 (A)
